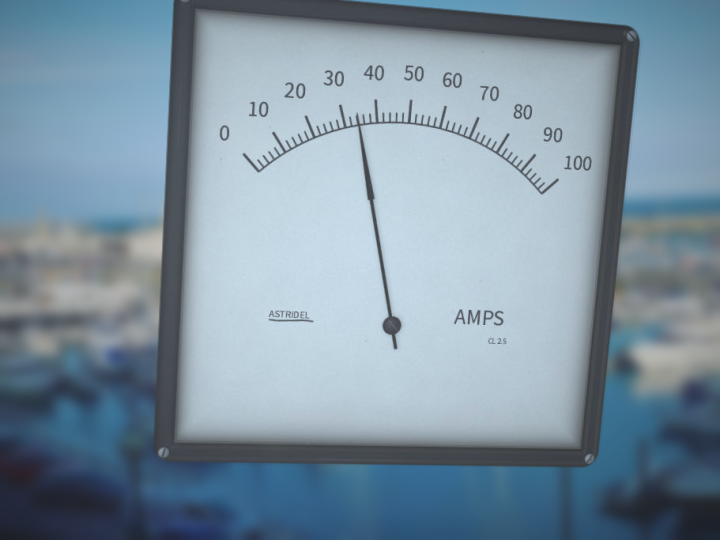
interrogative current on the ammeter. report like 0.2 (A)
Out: 34 (A)
